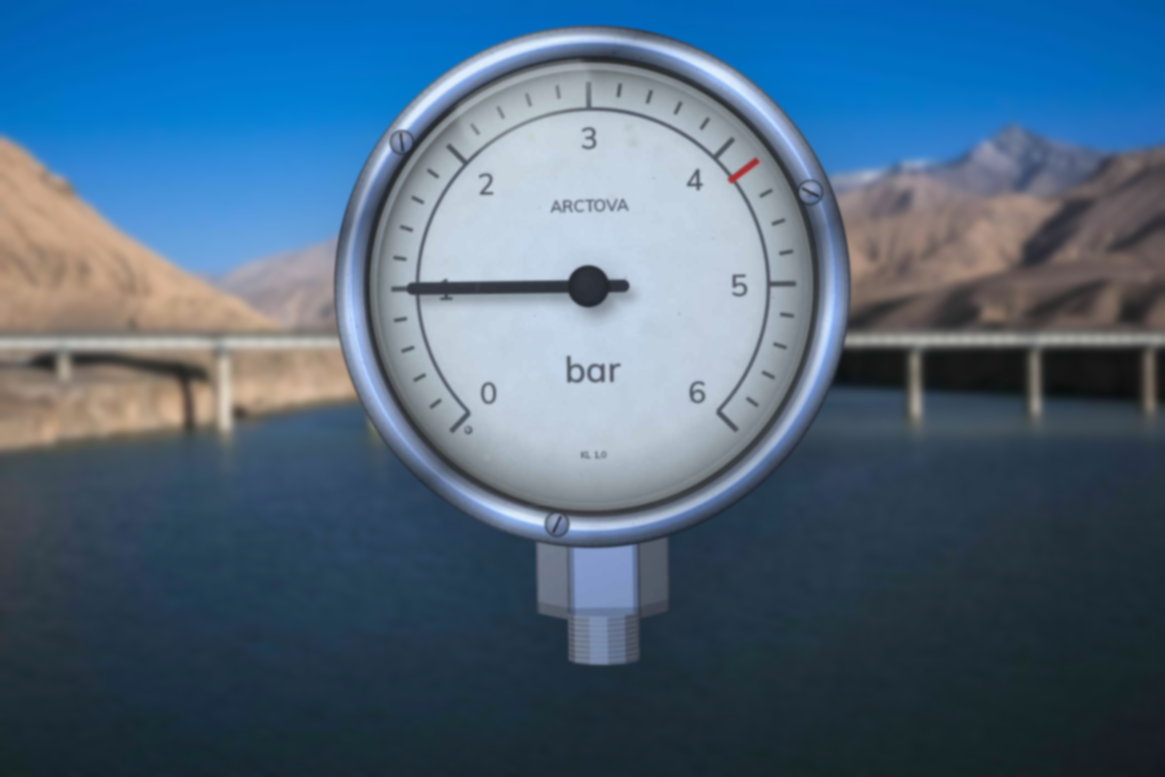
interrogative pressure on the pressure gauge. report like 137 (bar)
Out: 1 (bar)
